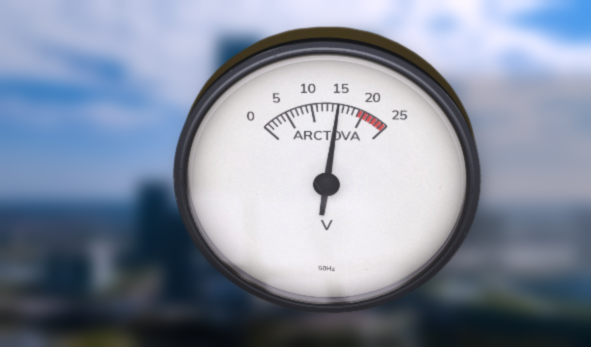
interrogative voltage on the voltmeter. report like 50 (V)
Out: 15 (V)
